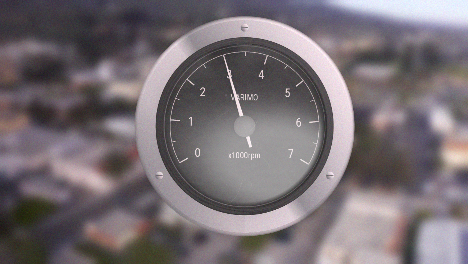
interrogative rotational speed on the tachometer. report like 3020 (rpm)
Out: 3000 (rpm)
